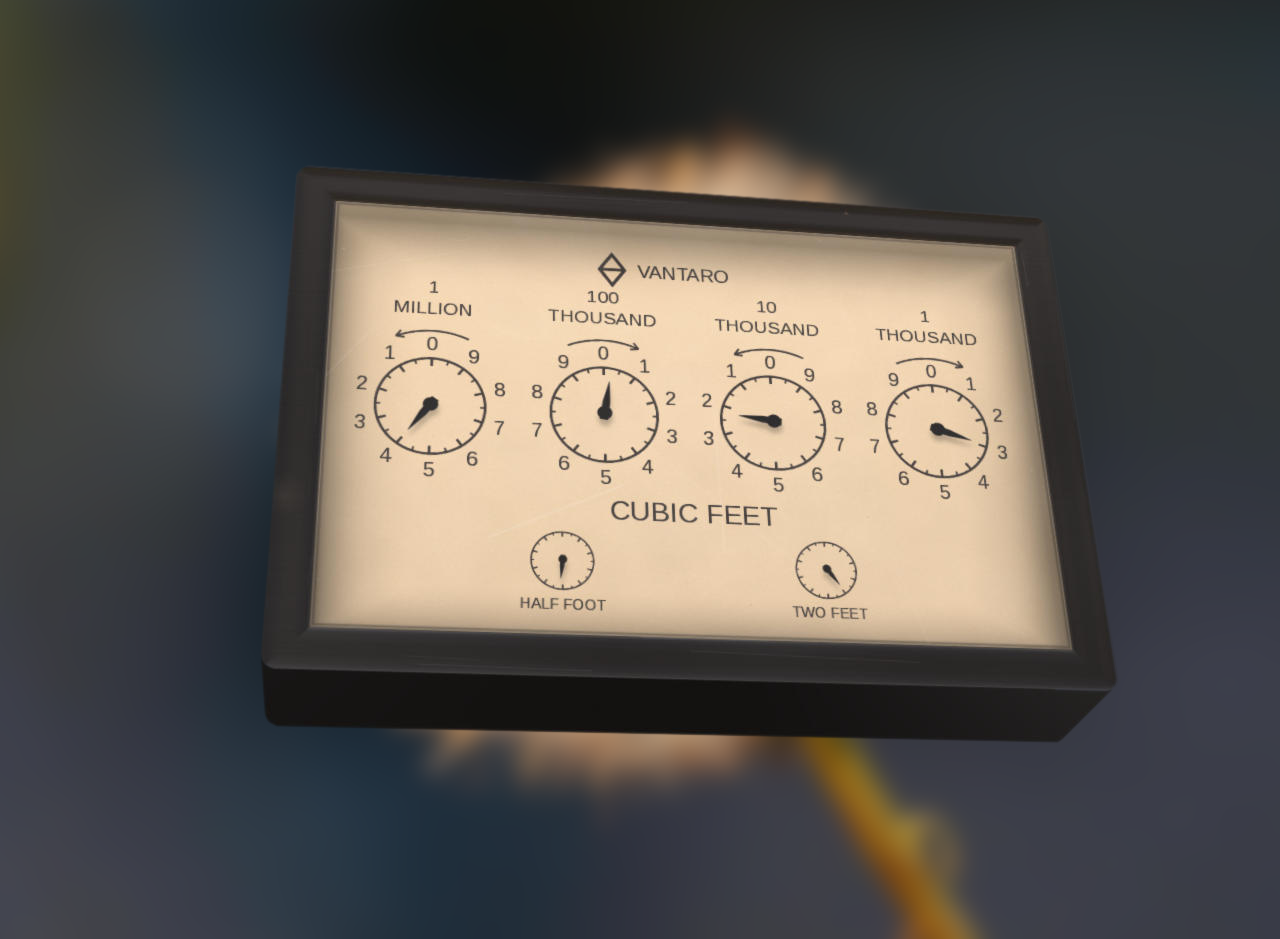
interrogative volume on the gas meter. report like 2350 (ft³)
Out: 402300 (ft³)
